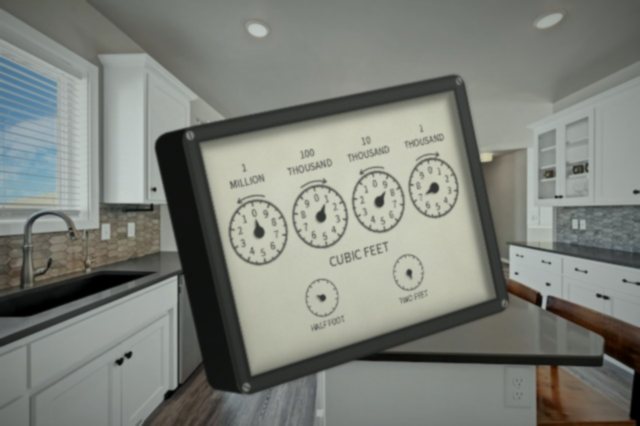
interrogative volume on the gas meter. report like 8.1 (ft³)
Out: 8700 (ft³)
